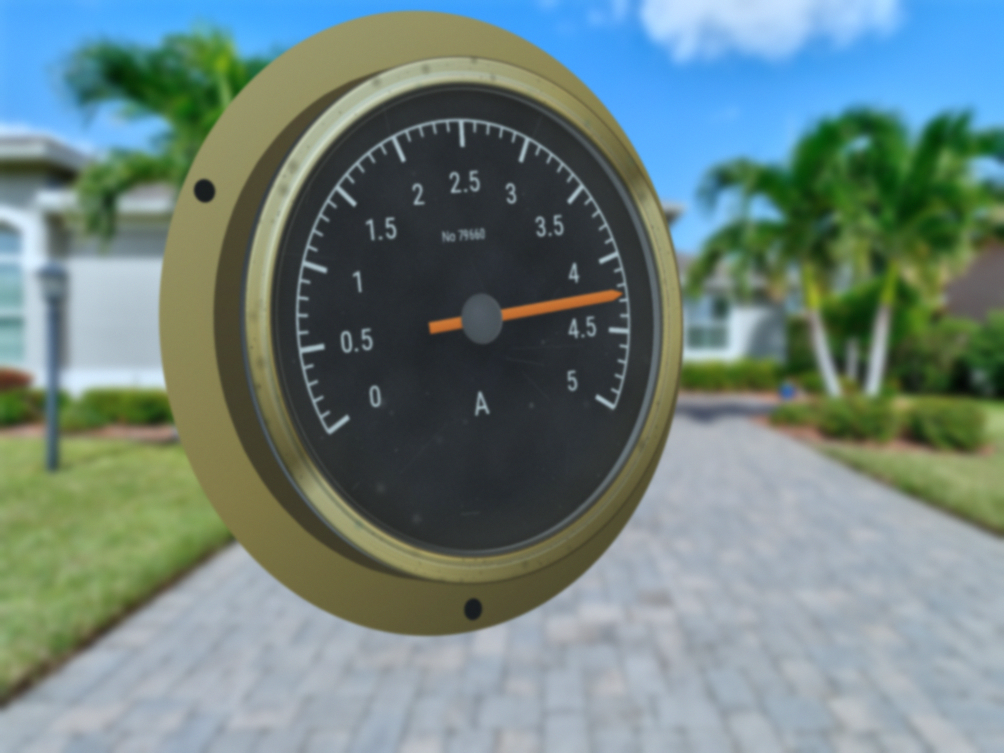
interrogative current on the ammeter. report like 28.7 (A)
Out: 4.25 (A)
